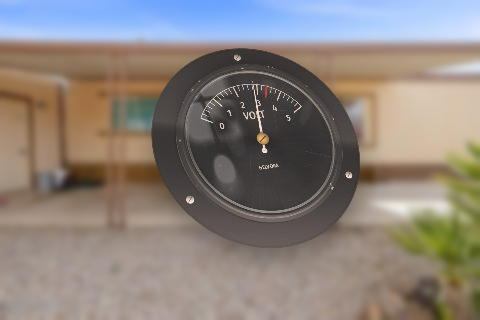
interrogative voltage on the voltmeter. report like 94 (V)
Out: 2.8 (V)
